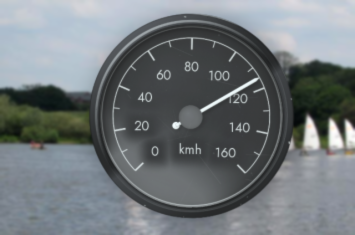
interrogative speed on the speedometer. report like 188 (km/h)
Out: 115 (km/h)
